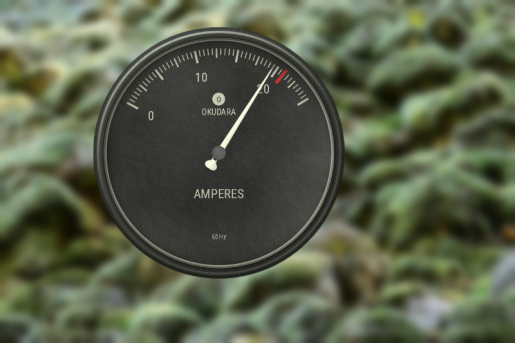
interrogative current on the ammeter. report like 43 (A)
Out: 19.5 (A)
